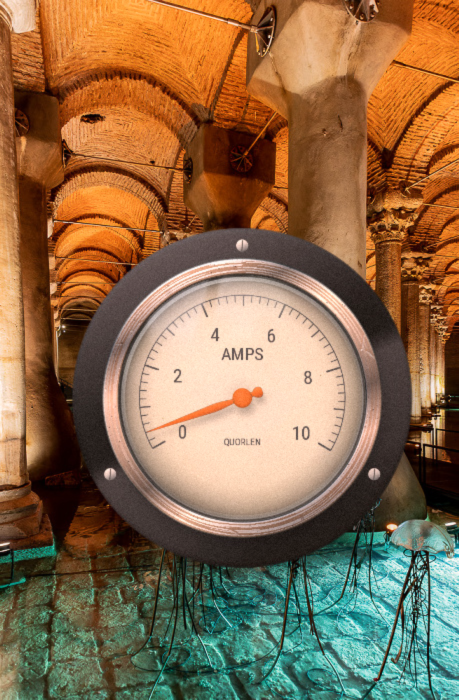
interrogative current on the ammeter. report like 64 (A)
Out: 0.4 (A)
